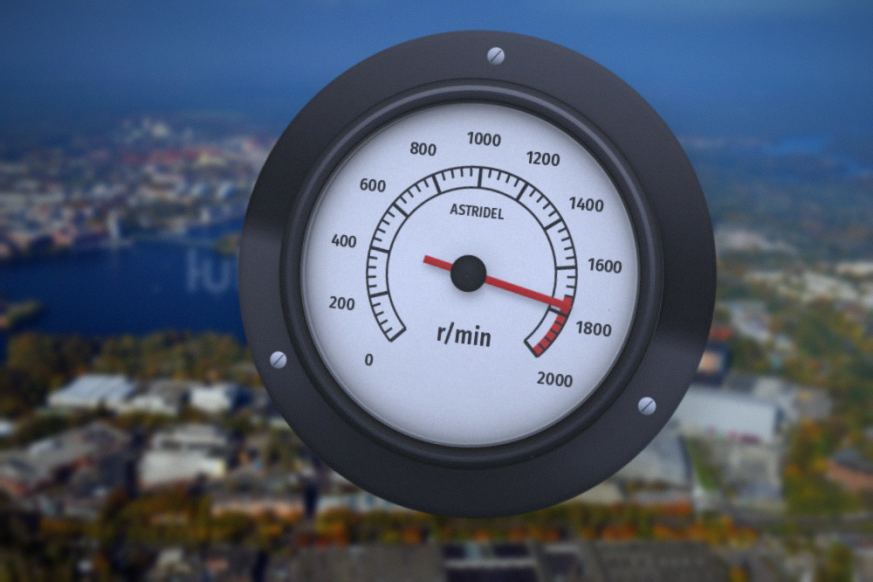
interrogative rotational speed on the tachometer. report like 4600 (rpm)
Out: 1760 (rpm)
